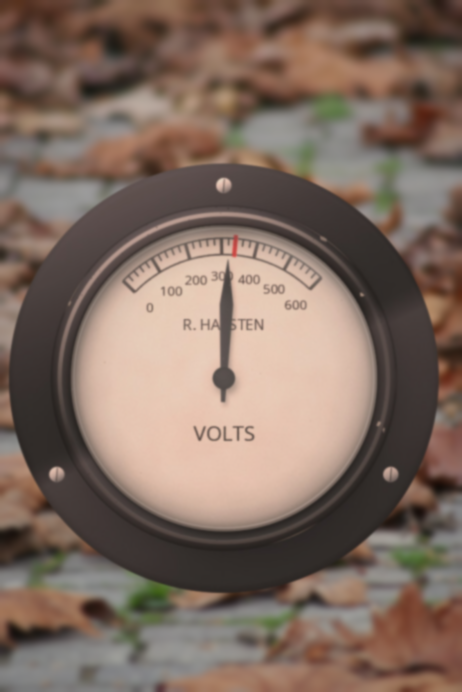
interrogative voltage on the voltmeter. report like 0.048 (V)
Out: 320 (V)
